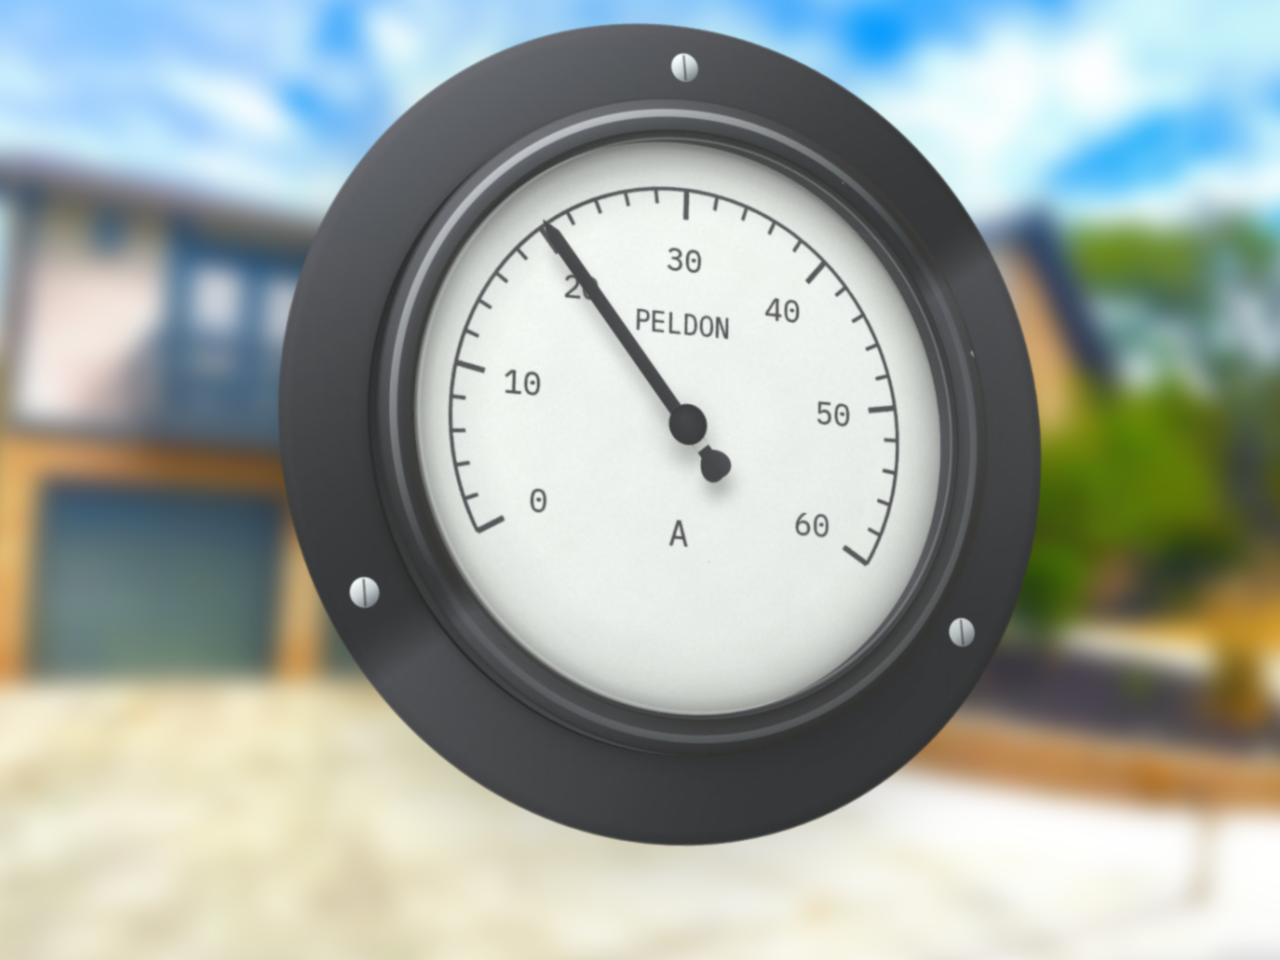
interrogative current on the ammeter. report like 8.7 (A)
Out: 20 (A)
